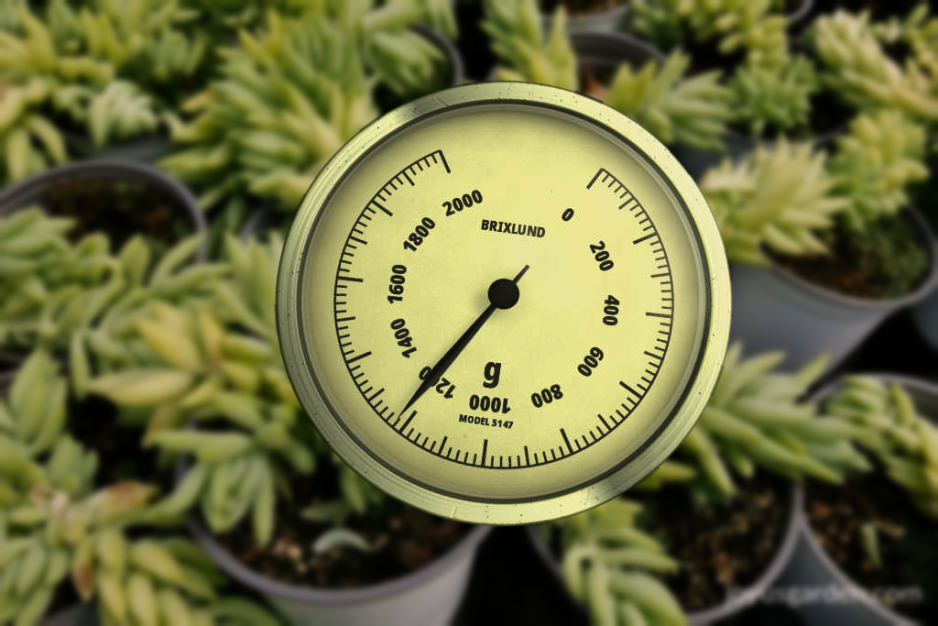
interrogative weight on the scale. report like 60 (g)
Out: 1220 (g)
